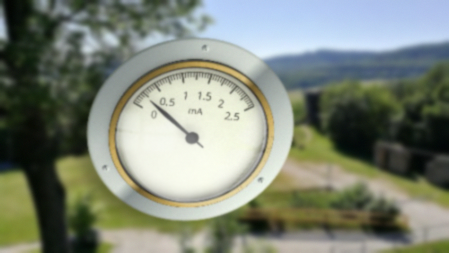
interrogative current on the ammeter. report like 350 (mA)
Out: 0.25 (mA)
